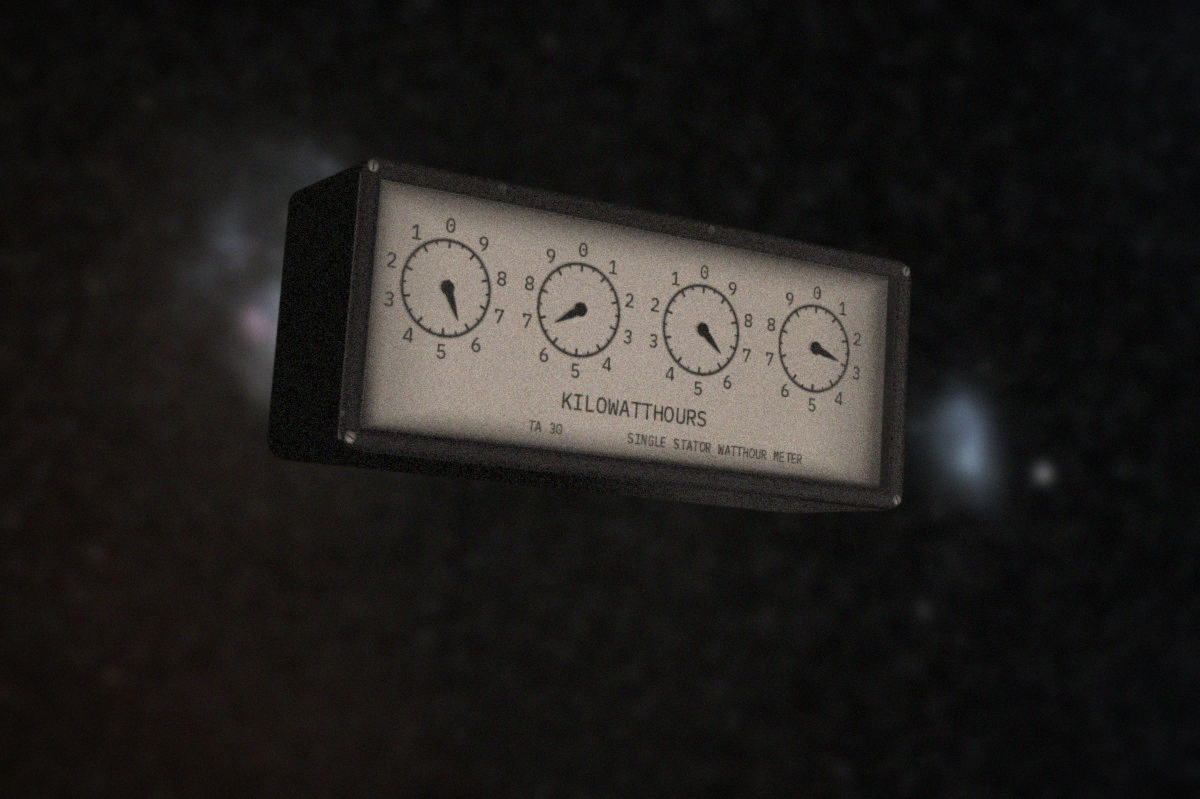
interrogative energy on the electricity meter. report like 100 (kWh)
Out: 5663 (kWh)
